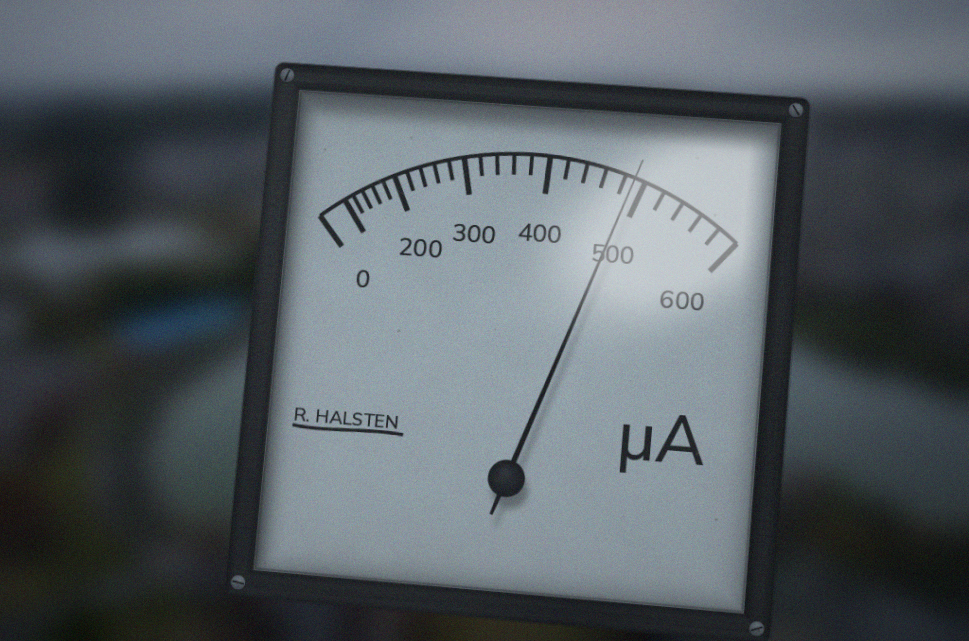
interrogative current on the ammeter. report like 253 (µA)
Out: 490 (µA)
